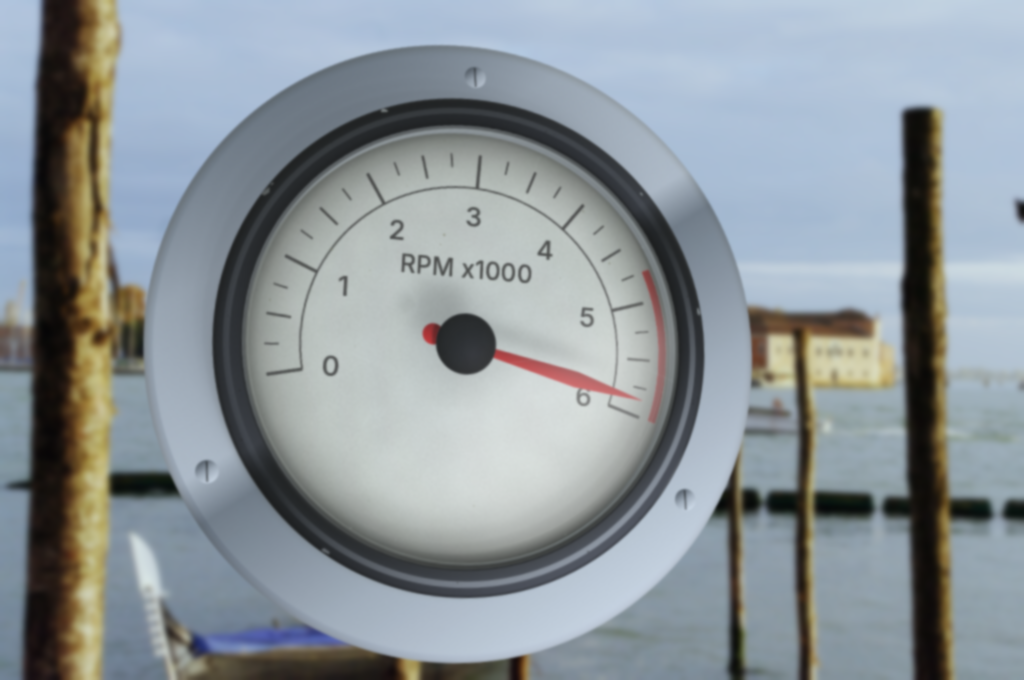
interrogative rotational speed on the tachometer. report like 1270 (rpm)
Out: 5875 (rpm)
